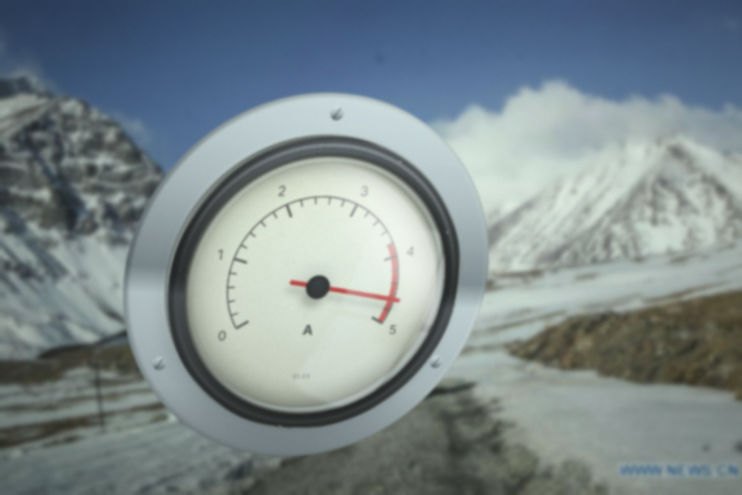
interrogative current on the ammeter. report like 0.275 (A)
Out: 4.6 (A)
